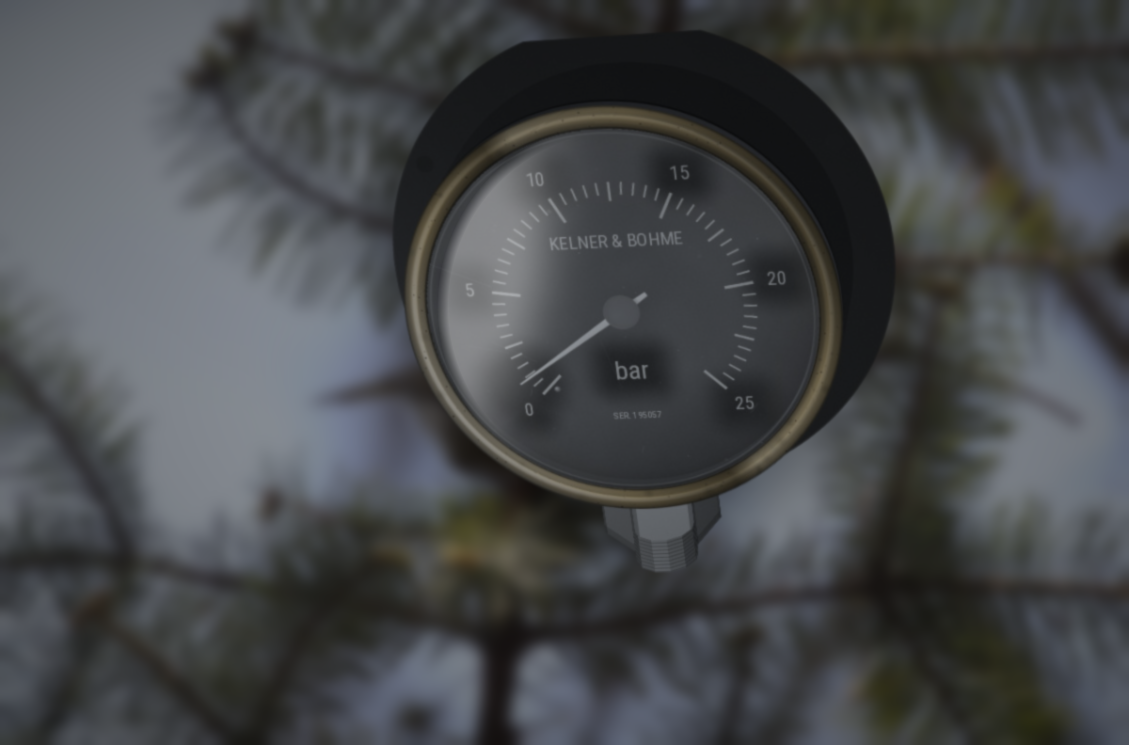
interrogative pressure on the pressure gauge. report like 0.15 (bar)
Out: 1 (bar)
